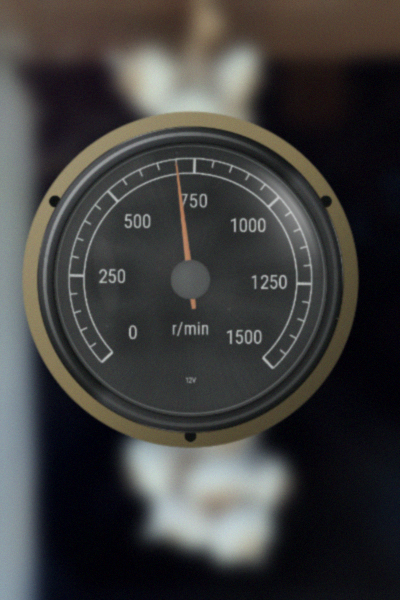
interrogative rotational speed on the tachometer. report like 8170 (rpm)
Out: 700 (rpm)
